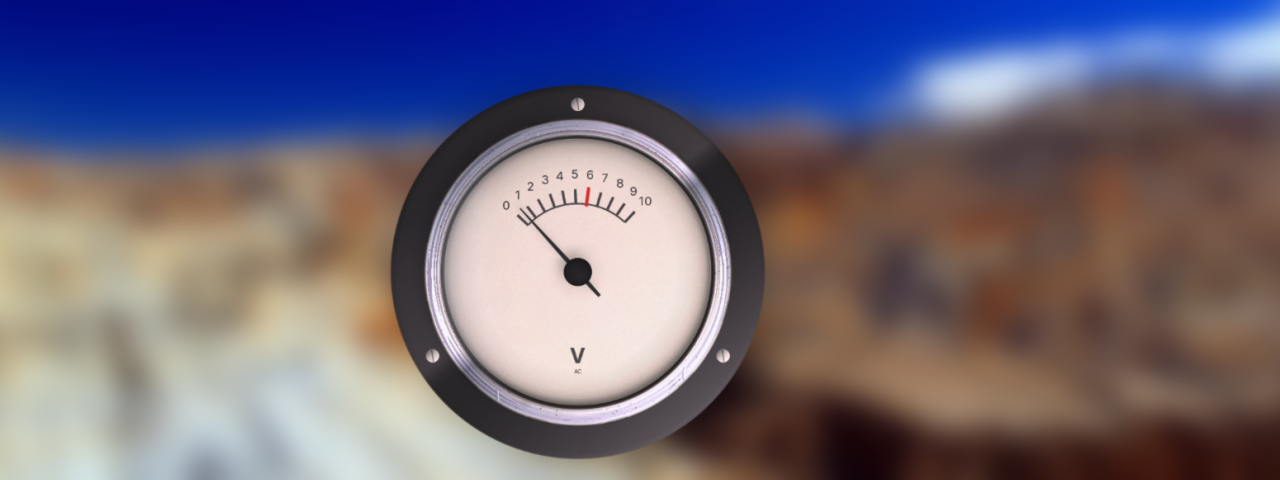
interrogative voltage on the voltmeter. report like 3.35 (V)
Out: 0.5 (V)
